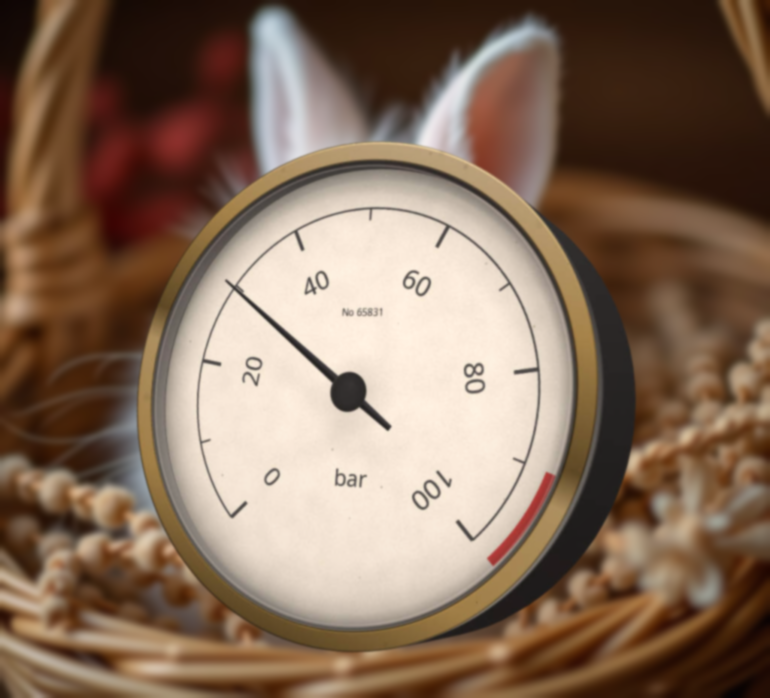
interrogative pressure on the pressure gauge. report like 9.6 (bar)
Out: 30 (bar)
